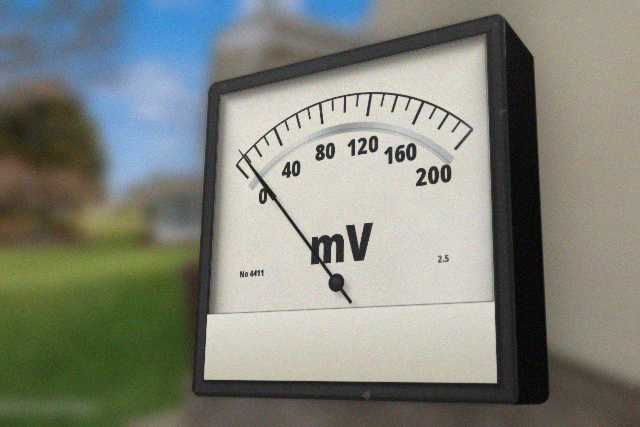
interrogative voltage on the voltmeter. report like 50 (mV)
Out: 10 (mV)
